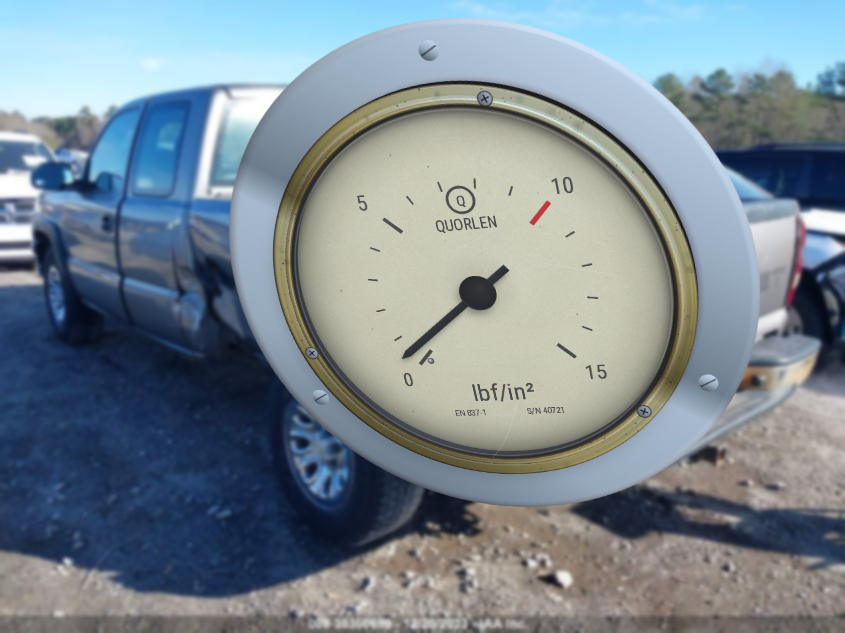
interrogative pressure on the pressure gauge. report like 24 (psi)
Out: 0.5 (psi)
